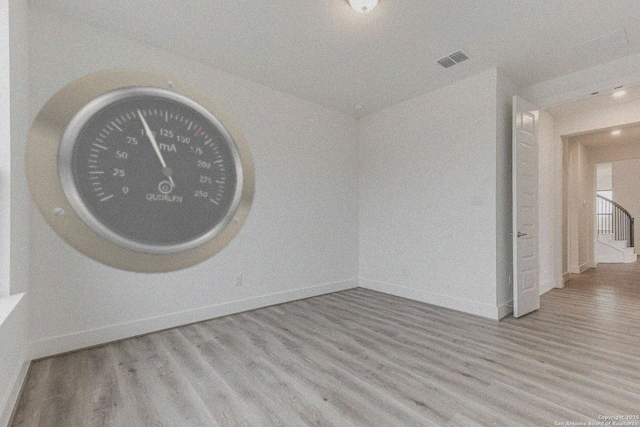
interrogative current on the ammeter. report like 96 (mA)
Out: 100 (mA)
